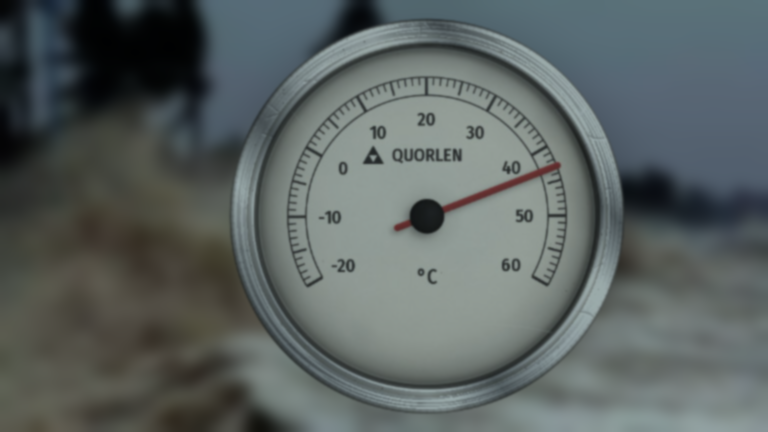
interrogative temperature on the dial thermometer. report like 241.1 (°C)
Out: 43 (°C)
